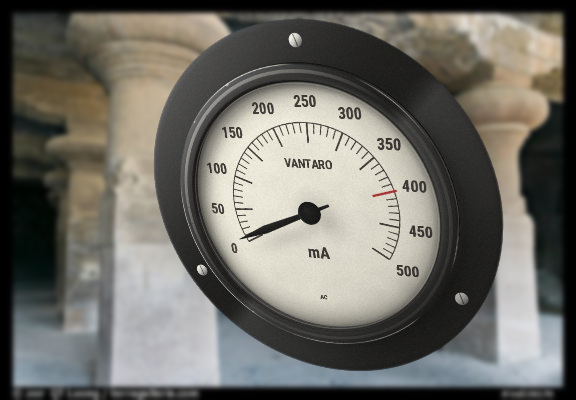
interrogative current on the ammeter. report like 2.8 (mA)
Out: 10 (mA)
